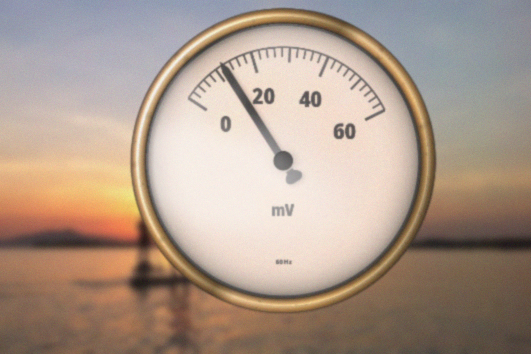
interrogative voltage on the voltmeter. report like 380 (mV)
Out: 12 (mV)
